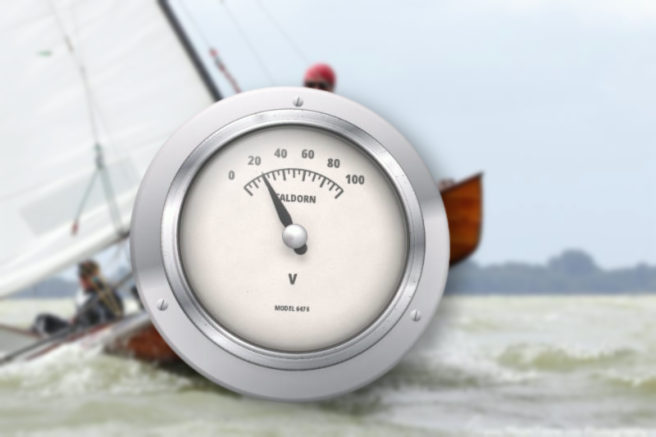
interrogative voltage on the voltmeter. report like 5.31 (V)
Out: 20 (V)
